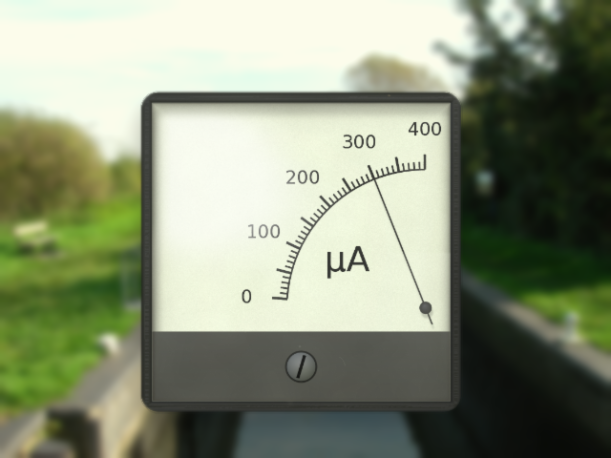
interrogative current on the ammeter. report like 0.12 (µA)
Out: 300 (µA)
